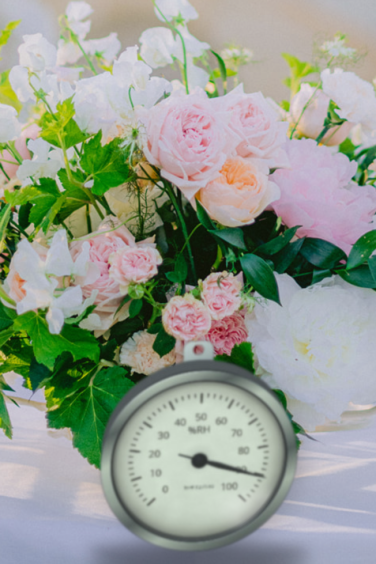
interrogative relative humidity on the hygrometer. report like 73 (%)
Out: 90 (%)
